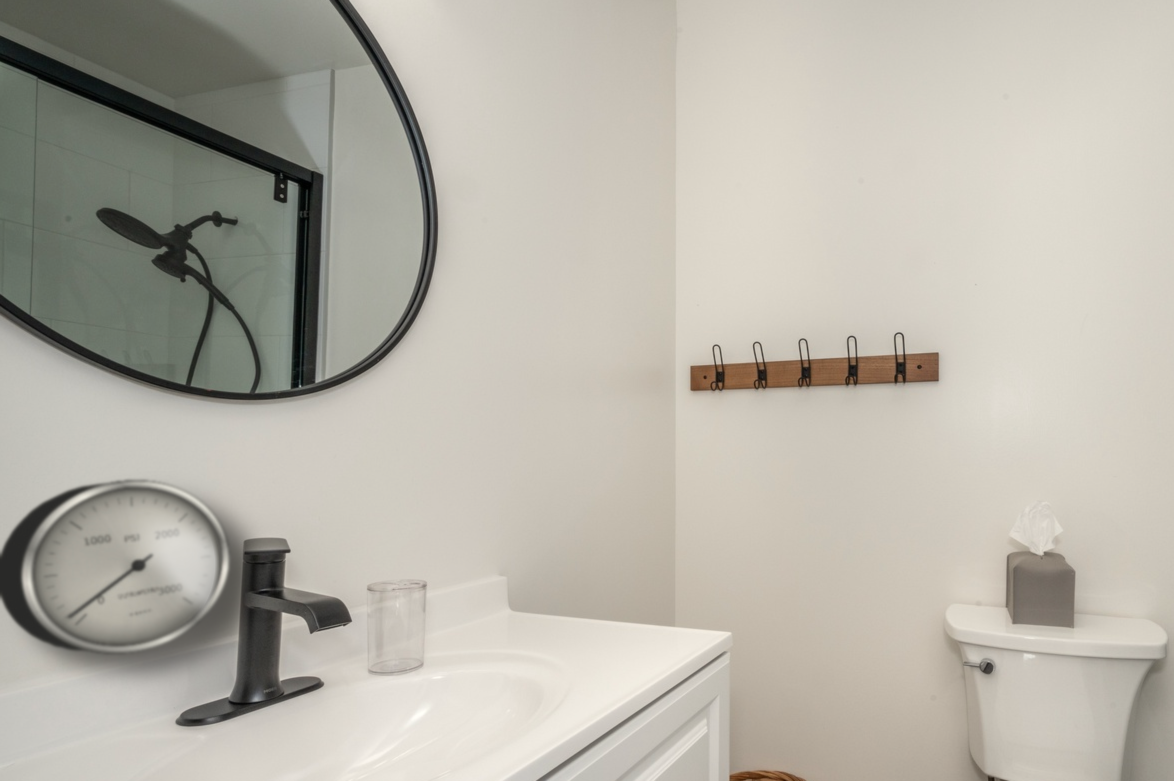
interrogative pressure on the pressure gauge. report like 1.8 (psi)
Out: 100 (psi)
